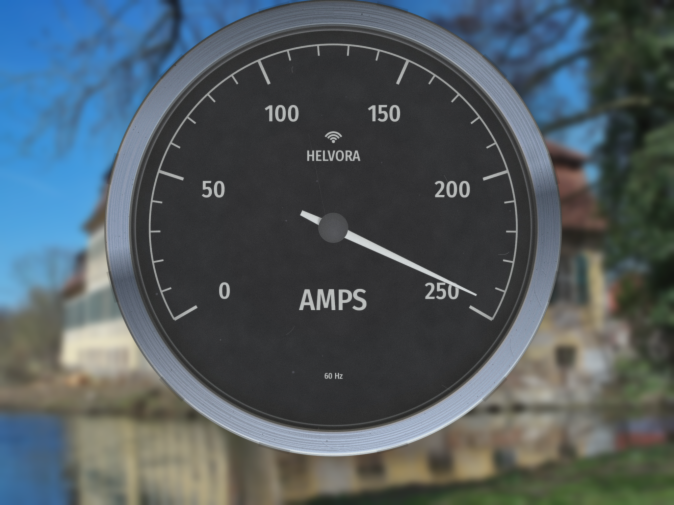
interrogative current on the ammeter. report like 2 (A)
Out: 245 (A)
